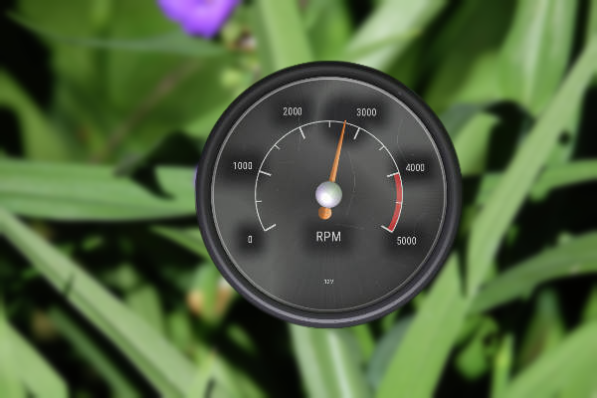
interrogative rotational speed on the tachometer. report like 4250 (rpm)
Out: 2750 (rpm)
